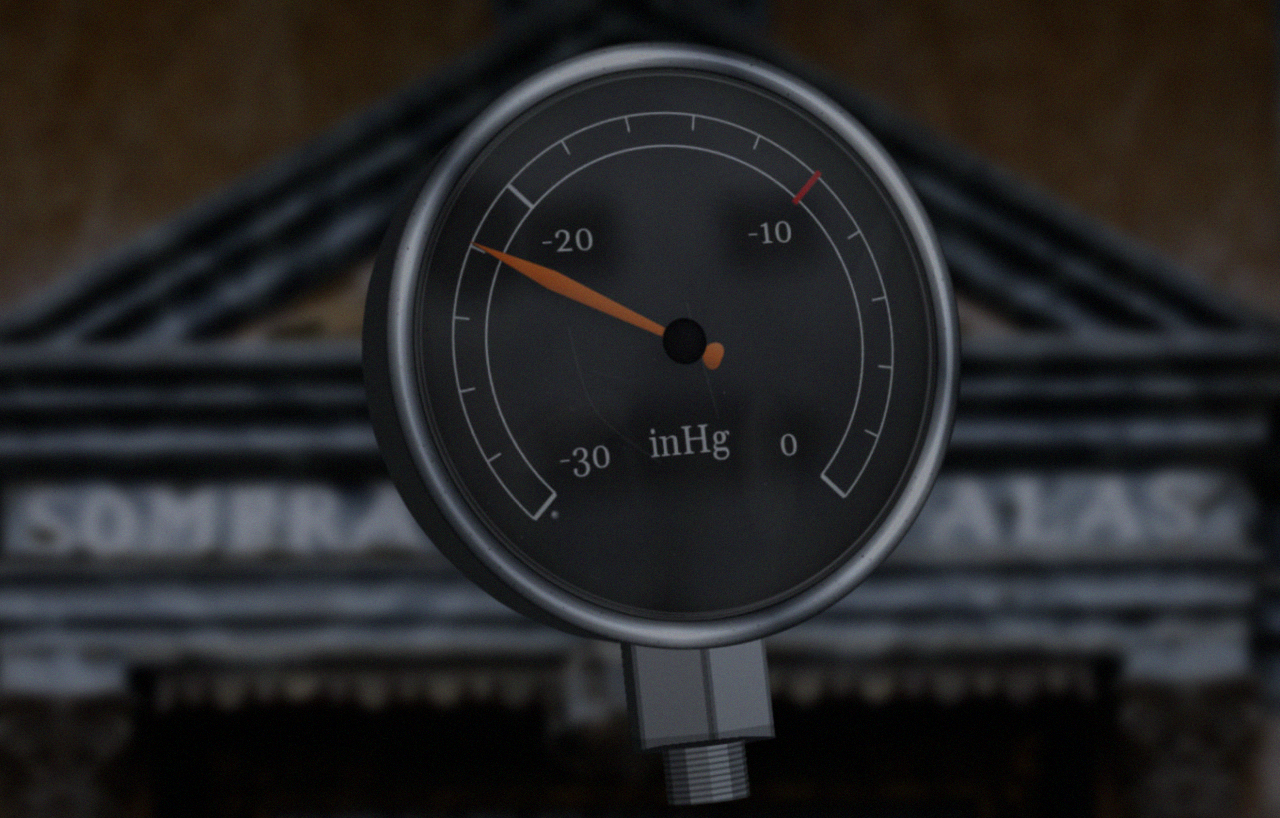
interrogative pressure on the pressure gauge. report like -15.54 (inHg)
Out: -22 (inHg)
